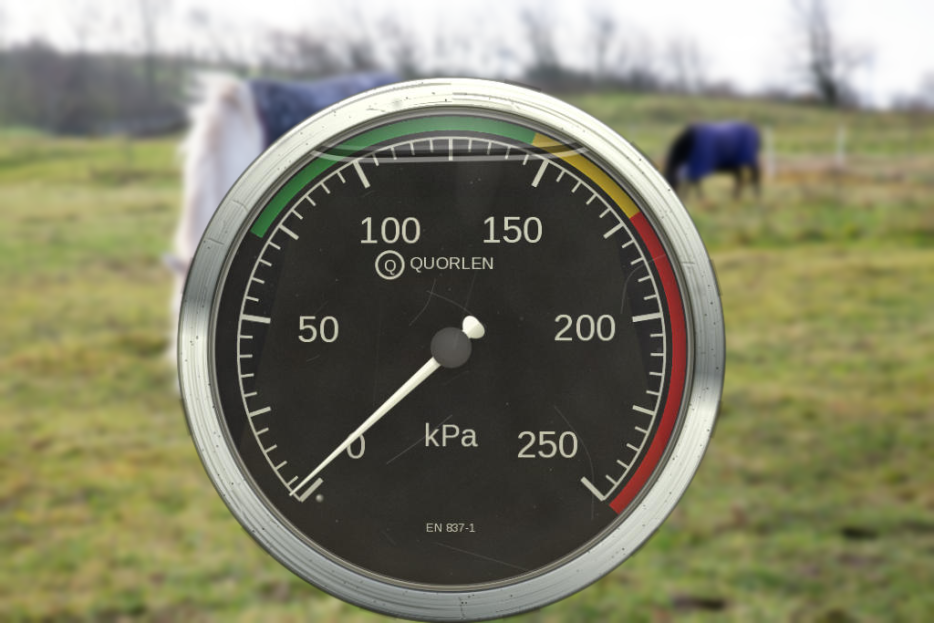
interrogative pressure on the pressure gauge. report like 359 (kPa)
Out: 2.5 (kPa)
